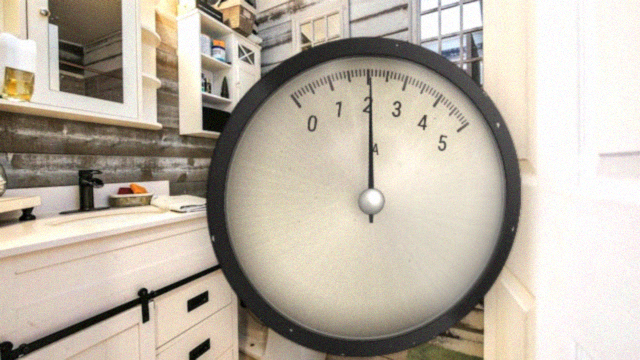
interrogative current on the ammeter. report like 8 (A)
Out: 2 (A)
